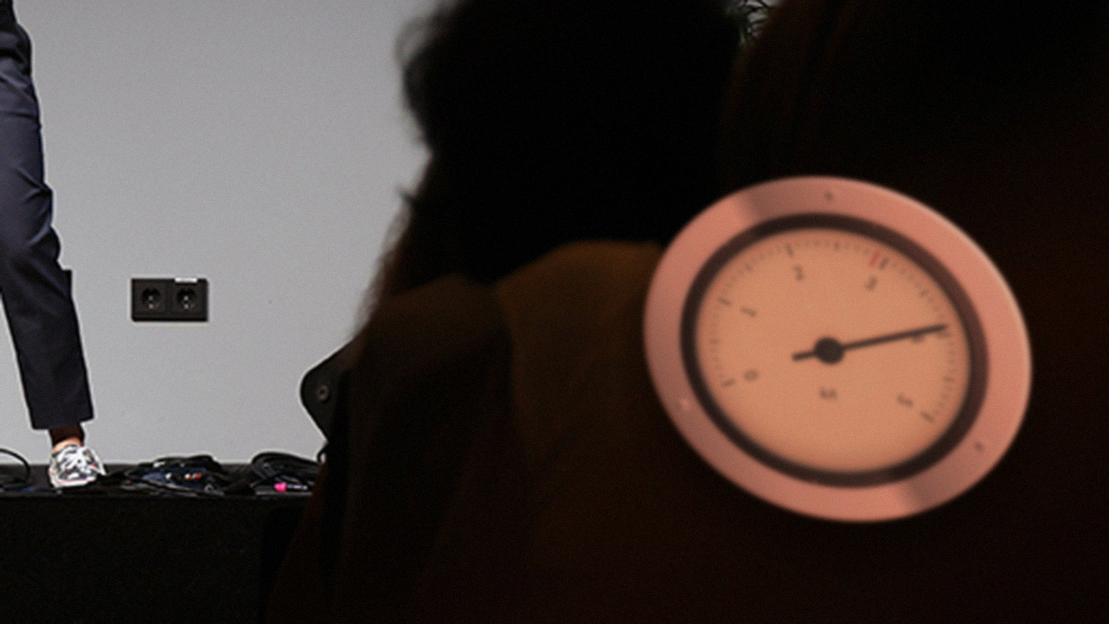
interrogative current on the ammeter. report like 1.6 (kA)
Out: 3.9 (kA)
